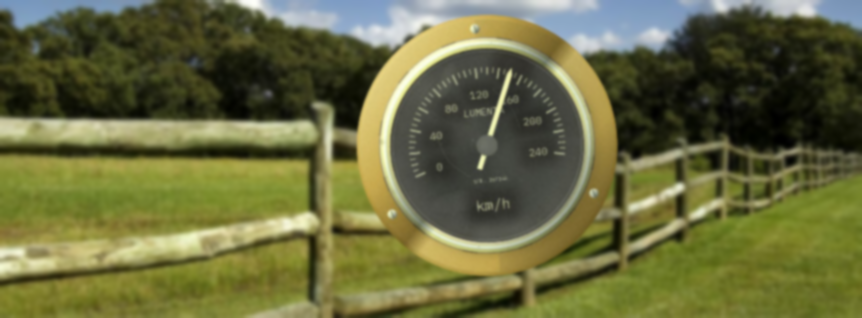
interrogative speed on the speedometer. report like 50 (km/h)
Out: 150 (km/h)
